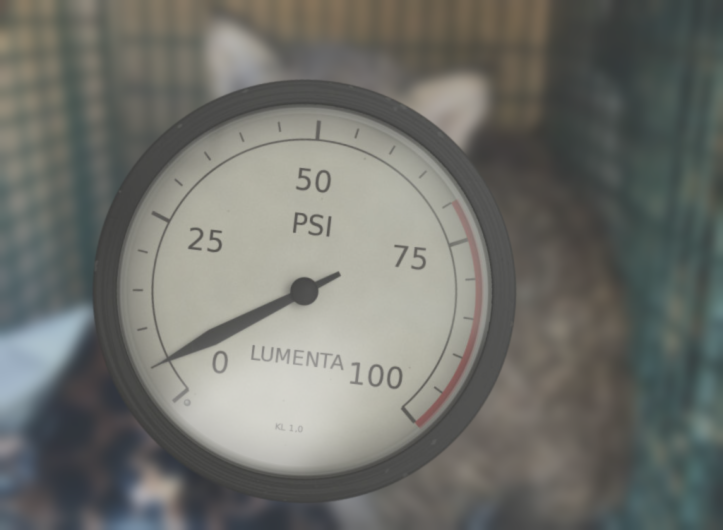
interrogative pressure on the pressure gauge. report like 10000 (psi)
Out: 5 (psi)
